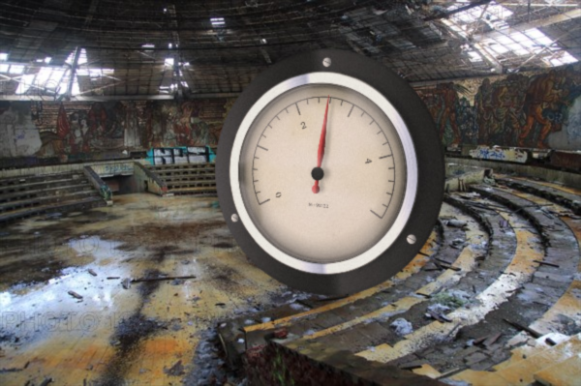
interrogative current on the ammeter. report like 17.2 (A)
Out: 2.6 (A)
